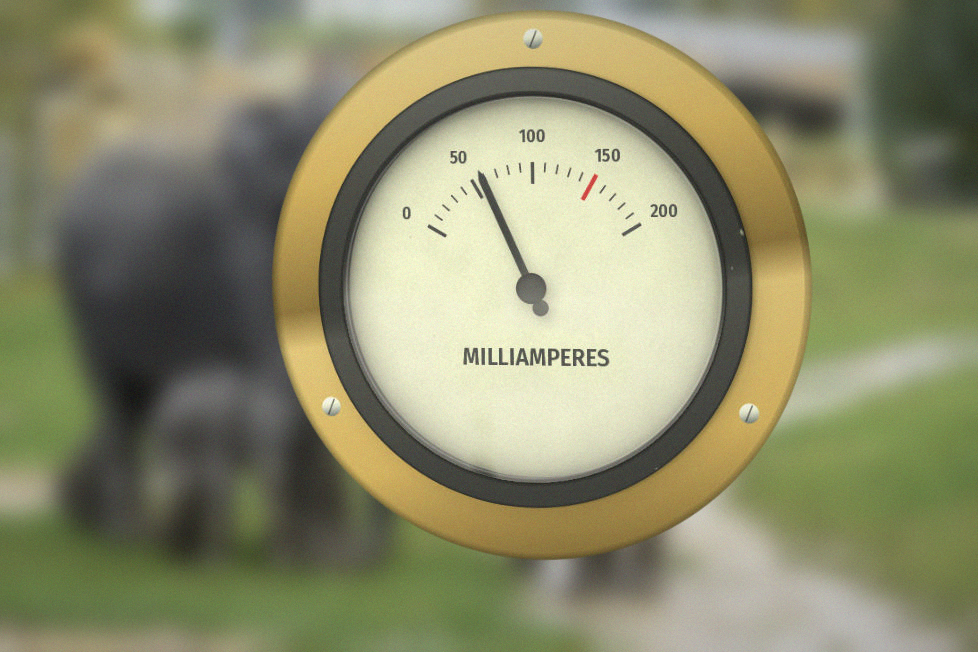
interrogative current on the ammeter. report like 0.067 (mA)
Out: 60 (mA)
